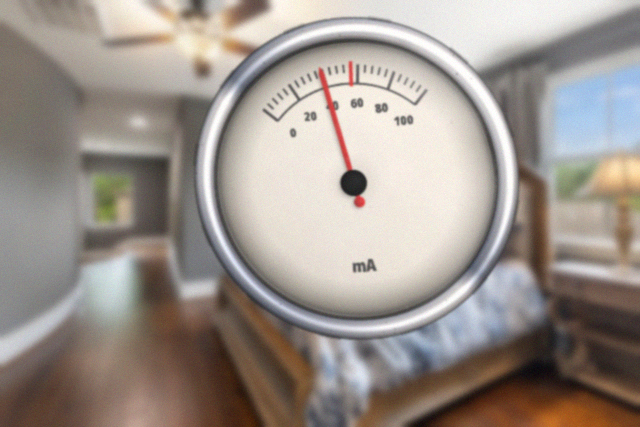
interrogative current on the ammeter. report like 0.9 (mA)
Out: 40 (mA)
